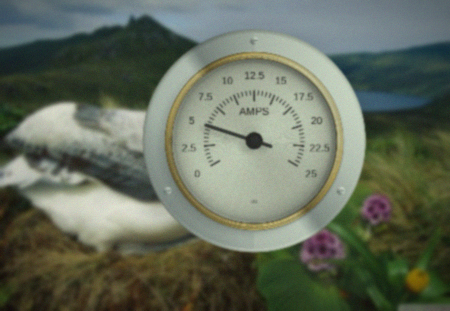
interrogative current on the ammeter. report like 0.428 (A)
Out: 5 (A)
